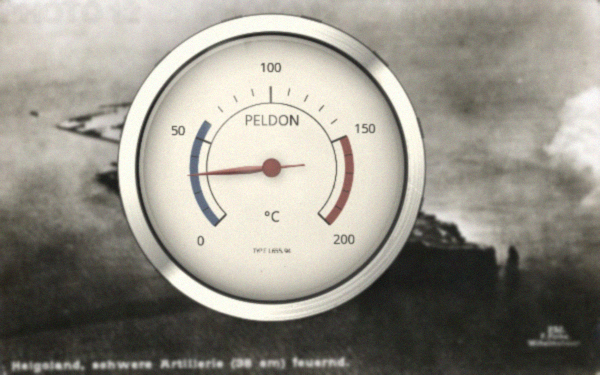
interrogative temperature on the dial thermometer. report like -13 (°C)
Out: 30 (°C)
